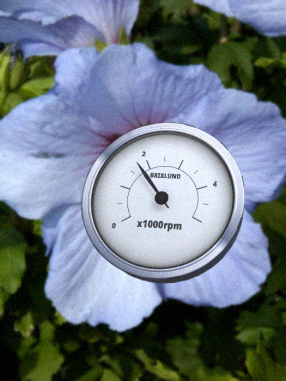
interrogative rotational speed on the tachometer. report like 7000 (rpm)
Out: 1750 (rpm)
